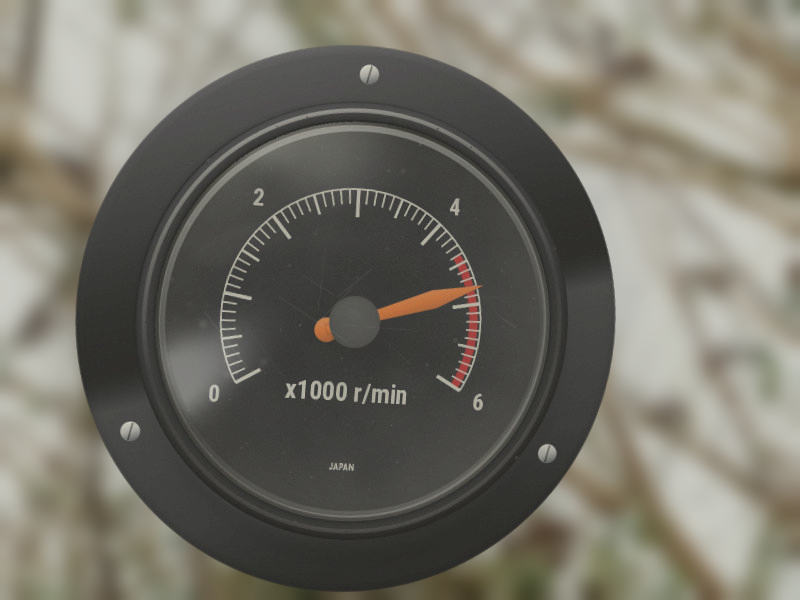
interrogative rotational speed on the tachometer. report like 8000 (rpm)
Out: 4800 (rpm)
